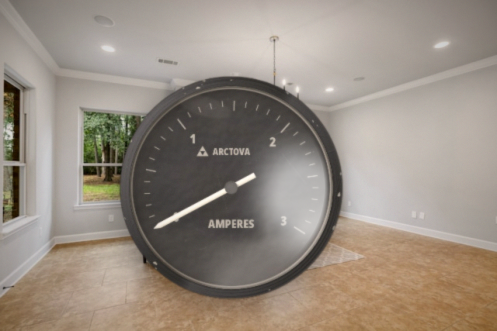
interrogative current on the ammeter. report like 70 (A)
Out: 0 (A)
